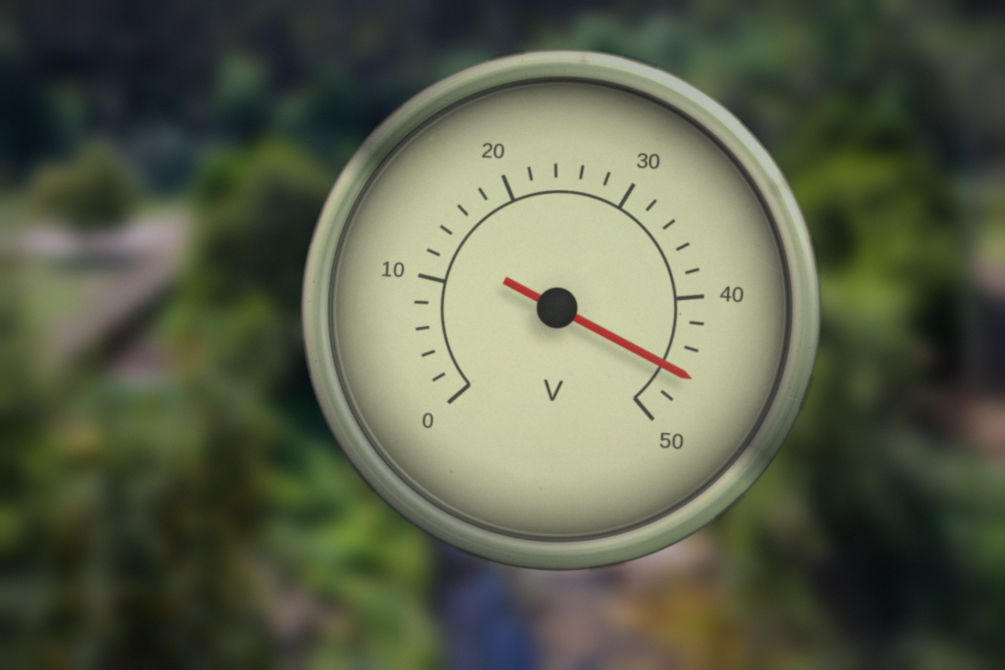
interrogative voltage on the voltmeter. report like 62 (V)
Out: 46 (V)
